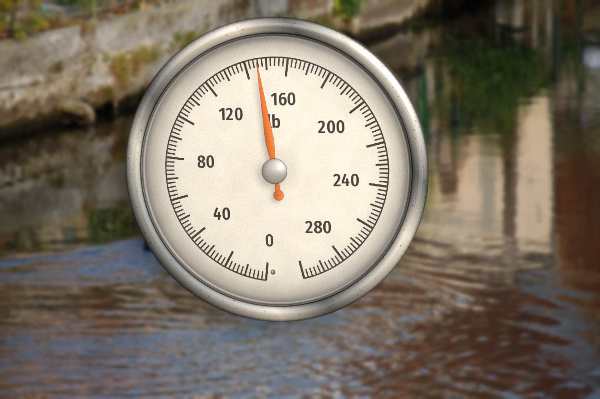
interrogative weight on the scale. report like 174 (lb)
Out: 146 (lb)
